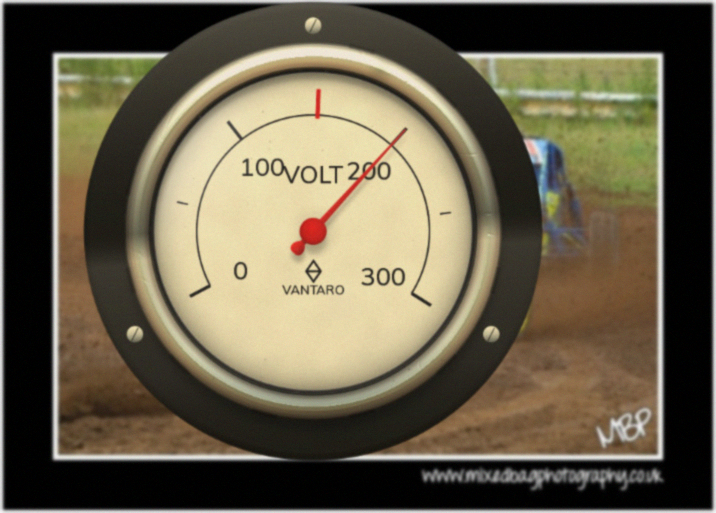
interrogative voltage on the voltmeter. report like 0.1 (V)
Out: 200 (V)
